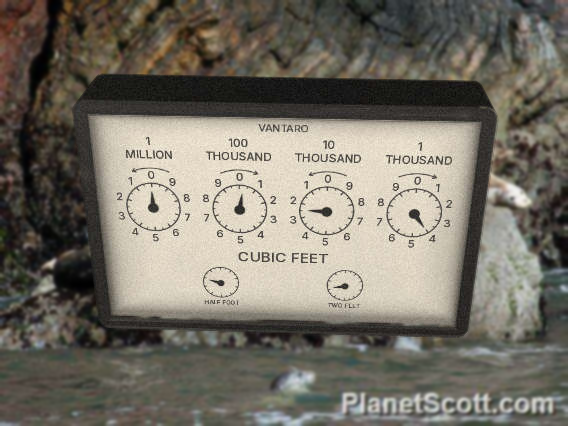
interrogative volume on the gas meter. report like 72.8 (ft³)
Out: 2400 (ft³)
